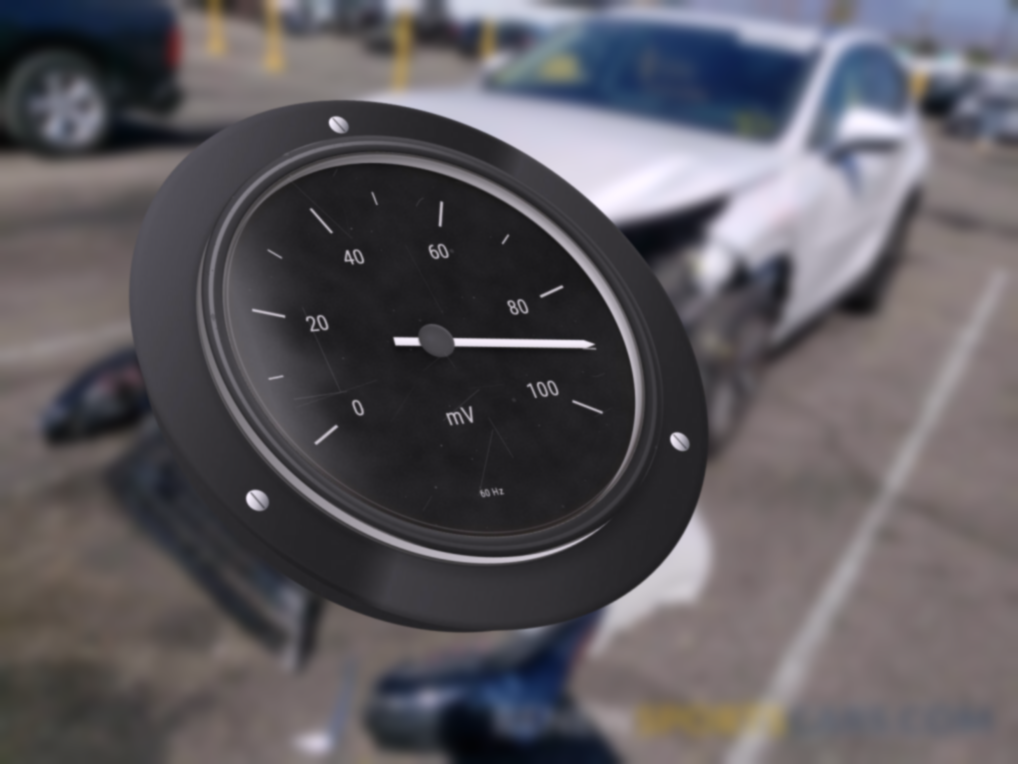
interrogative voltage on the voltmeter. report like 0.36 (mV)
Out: 90 (mV)
